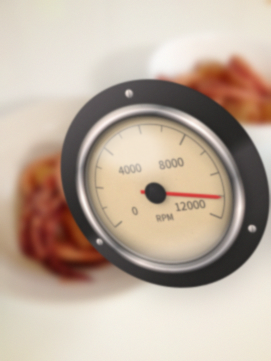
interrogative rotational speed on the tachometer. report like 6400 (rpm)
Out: 11000 (rpm)
